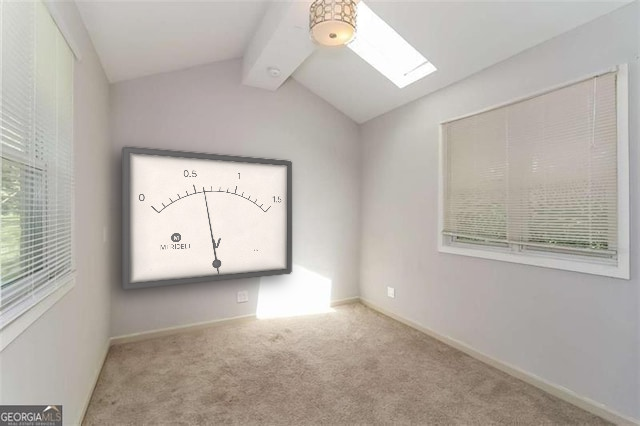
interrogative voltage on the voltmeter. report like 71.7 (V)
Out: 0.6 (V)
